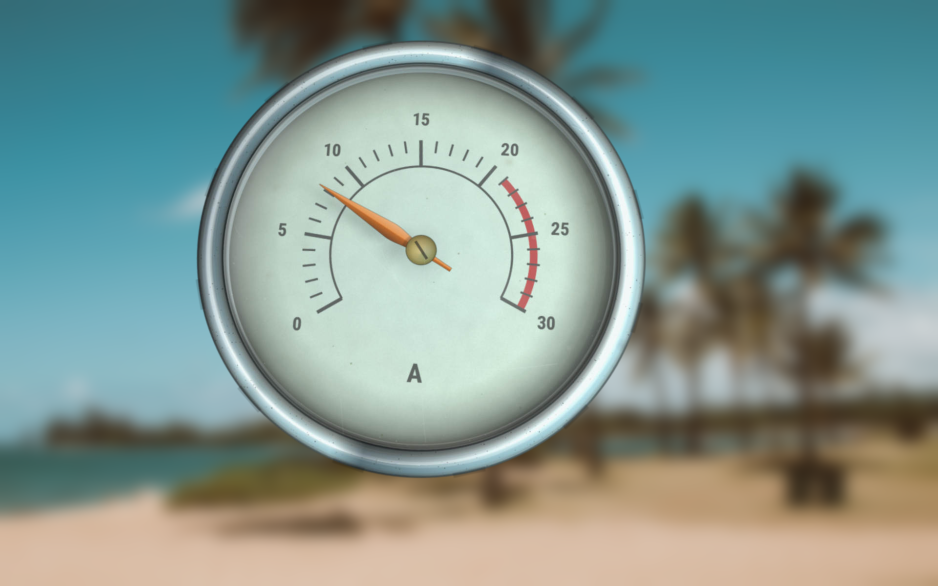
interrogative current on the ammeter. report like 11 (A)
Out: 8 (A)
